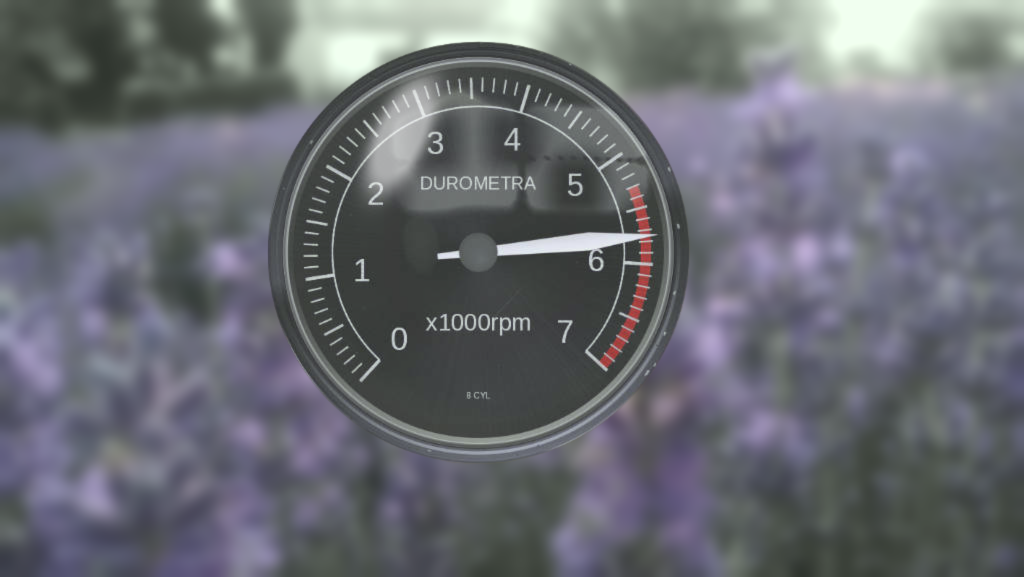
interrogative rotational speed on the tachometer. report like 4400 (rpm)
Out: 5750 (rpm)
